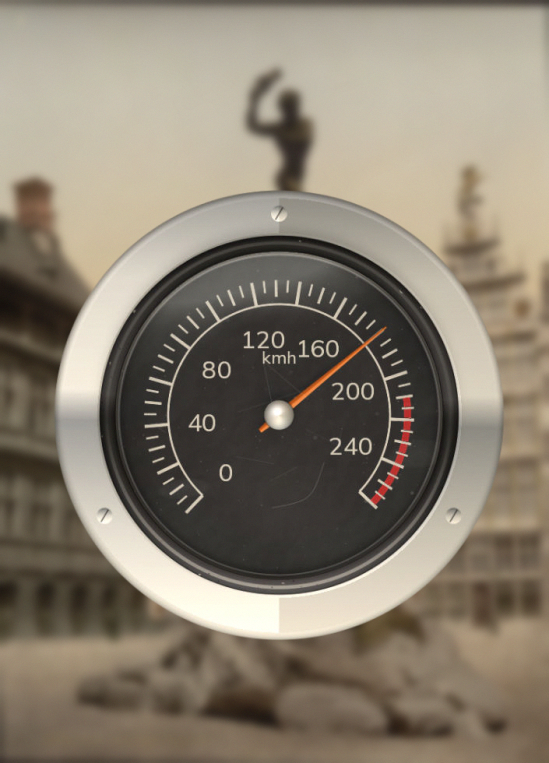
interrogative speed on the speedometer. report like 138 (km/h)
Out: 180 (km/h)
